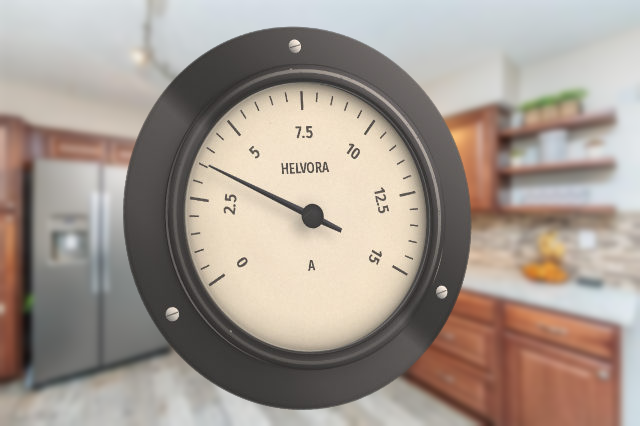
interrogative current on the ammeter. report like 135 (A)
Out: 3.5 (A)
